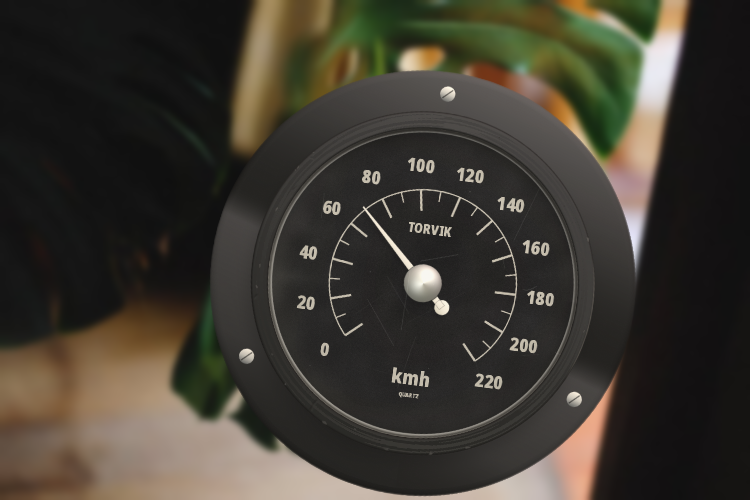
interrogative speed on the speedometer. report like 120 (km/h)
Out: 70 (km/h)
